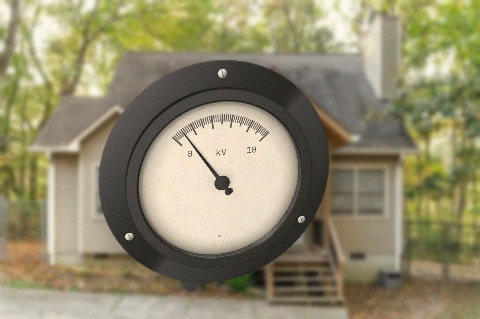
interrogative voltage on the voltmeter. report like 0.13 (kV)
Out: 1 (kV)
